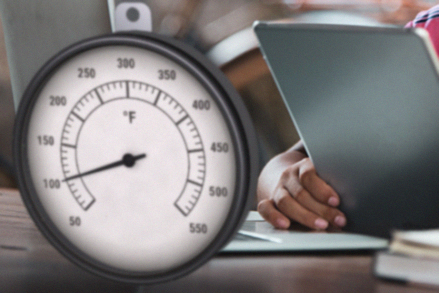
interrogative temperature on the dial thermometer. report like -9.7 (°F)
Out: 100 (°F)
